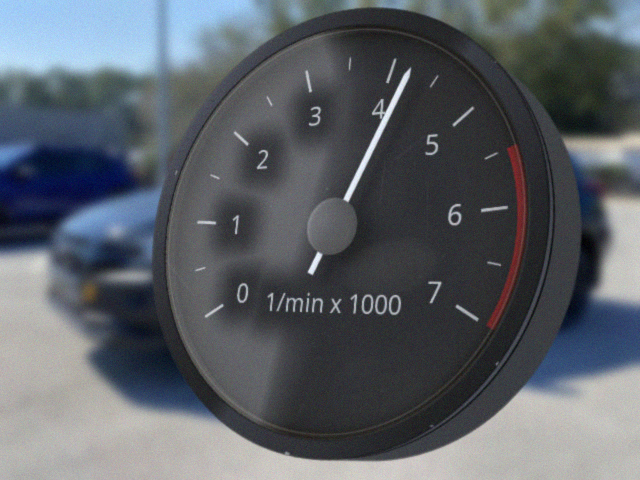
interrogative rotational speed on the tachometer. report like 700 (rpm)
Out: 4250 (rpm)
